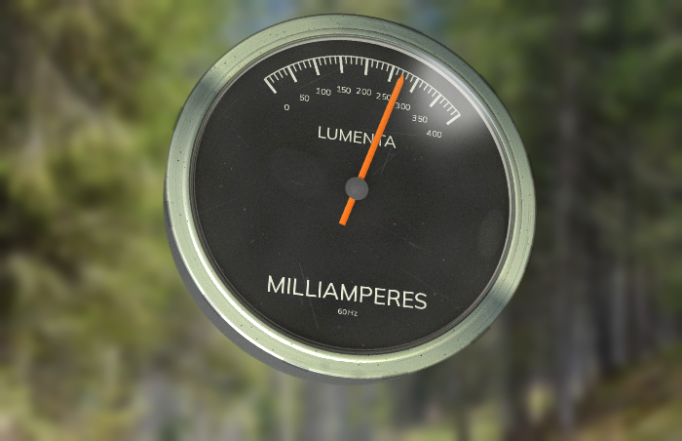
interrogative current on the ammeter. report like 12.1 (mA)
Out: 270 (mA)
